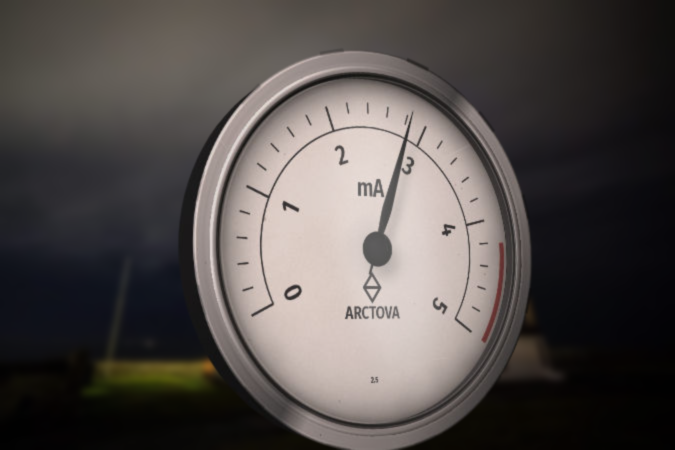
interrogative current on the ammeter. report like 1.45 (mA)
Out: 2.8 (mA)
